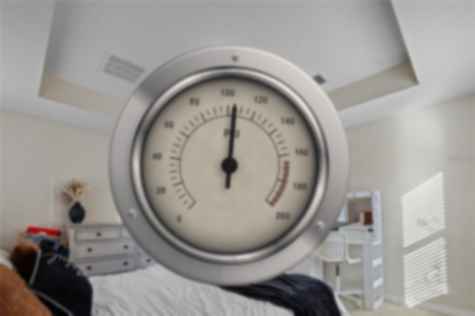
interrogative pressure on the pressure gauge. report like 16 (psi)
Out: 105 (psi)
